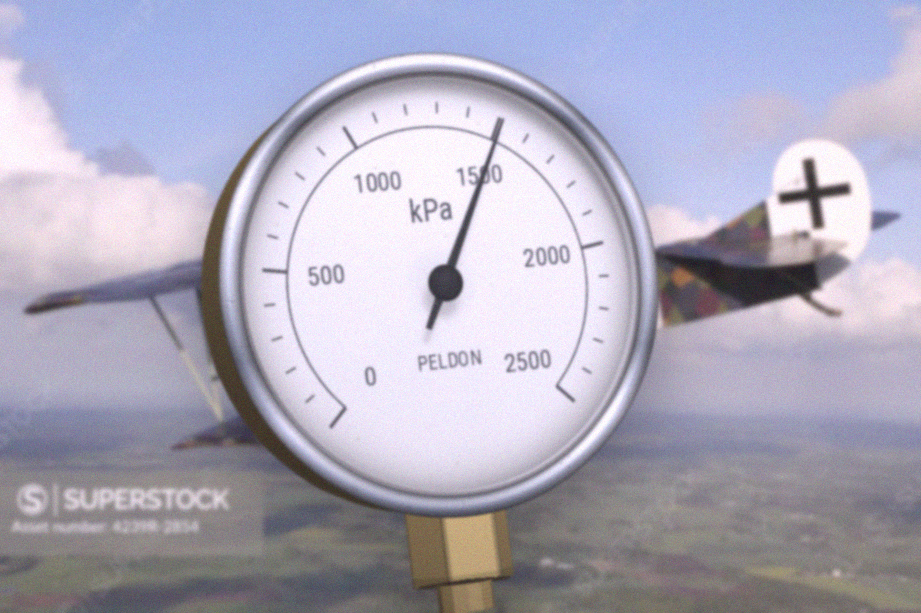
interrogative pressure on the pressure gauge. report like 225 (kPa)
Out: 1500 (kPa)
